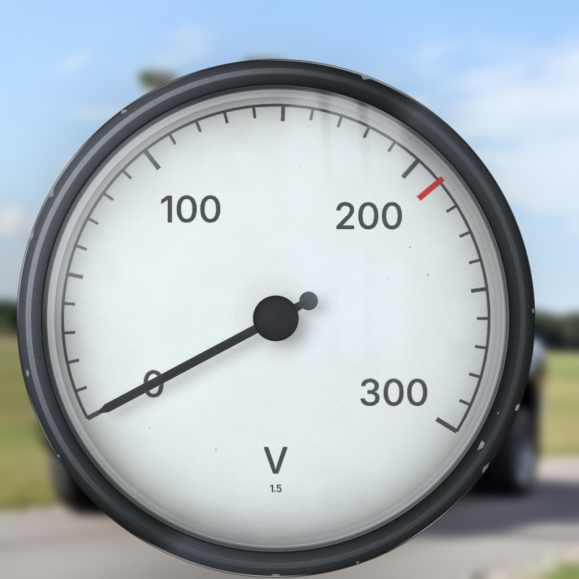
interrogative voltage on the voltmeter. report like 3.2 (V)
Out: 0 (V)
